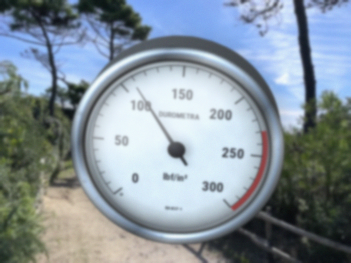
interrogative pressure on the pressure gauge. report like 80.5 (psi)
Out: 110 (psi)
